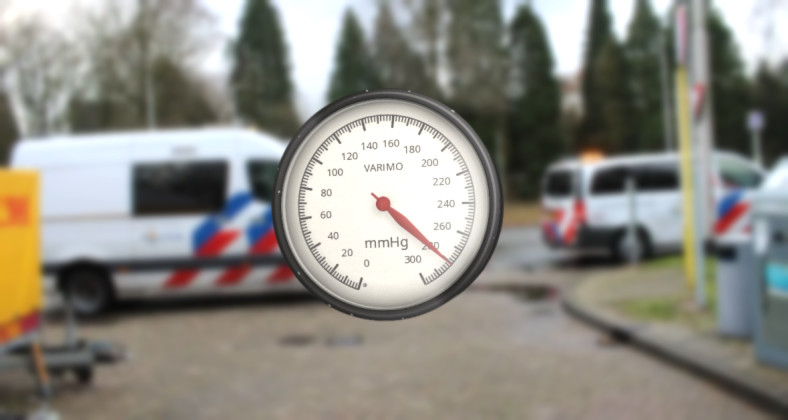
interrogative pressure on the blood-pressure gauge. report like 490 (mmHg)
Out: 280 (mmHg)
